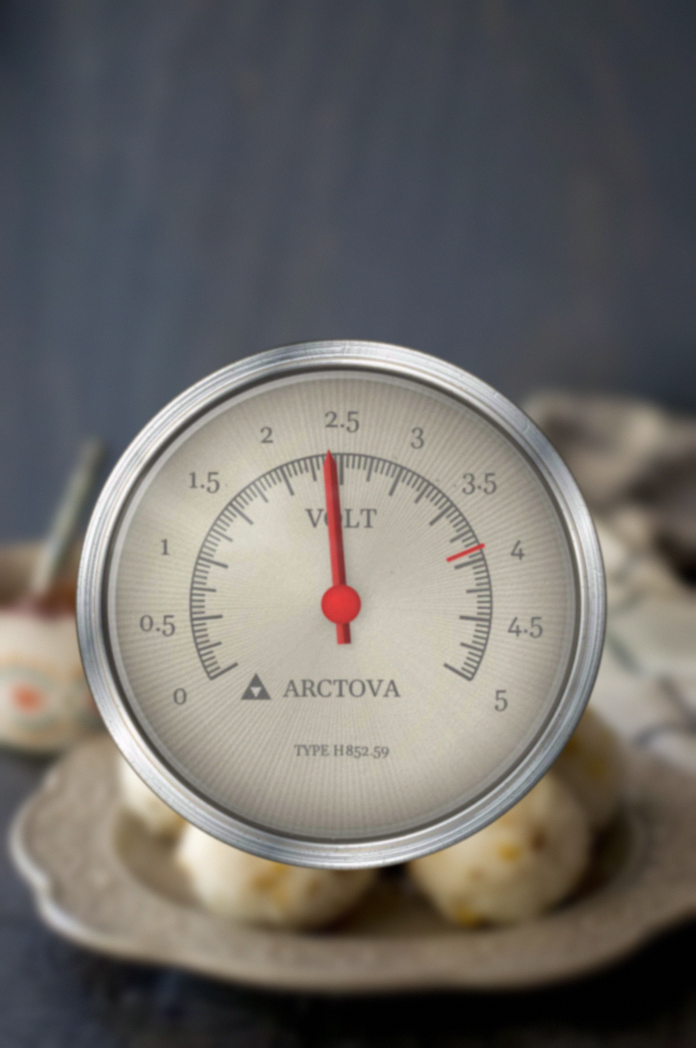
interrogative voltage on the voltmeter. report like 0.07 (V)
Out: 2.4 (V)
